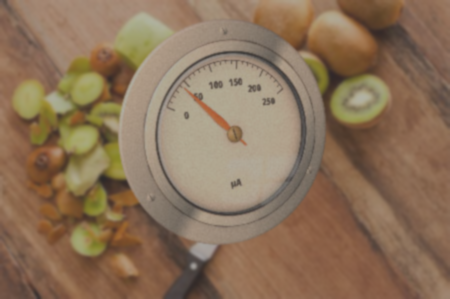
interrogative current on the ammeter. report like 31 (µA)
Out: 40 (µA)
